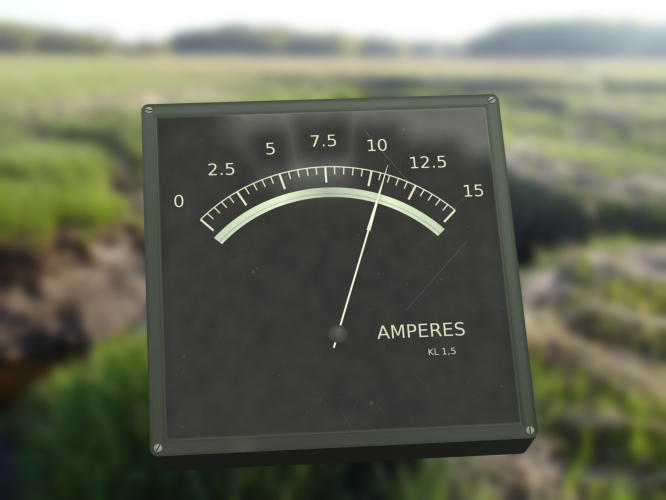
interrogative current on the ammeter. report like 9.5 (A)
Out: 10.75 (A)
